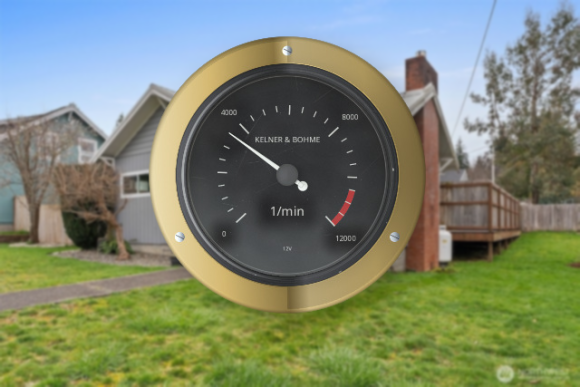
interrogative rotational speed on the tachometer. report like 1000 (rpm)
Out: 3500 (rpm)
